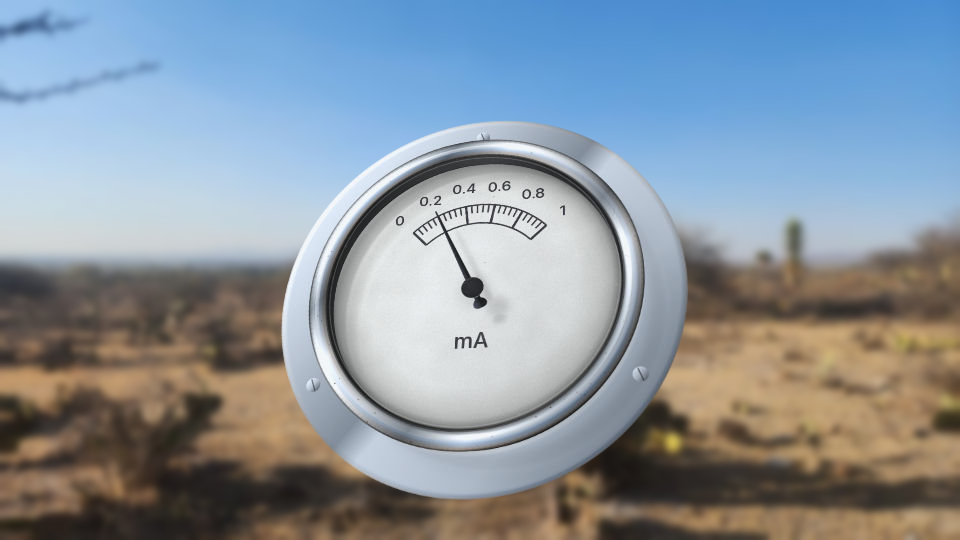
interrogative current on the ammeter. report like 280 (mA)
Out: 0.2 (mA)
